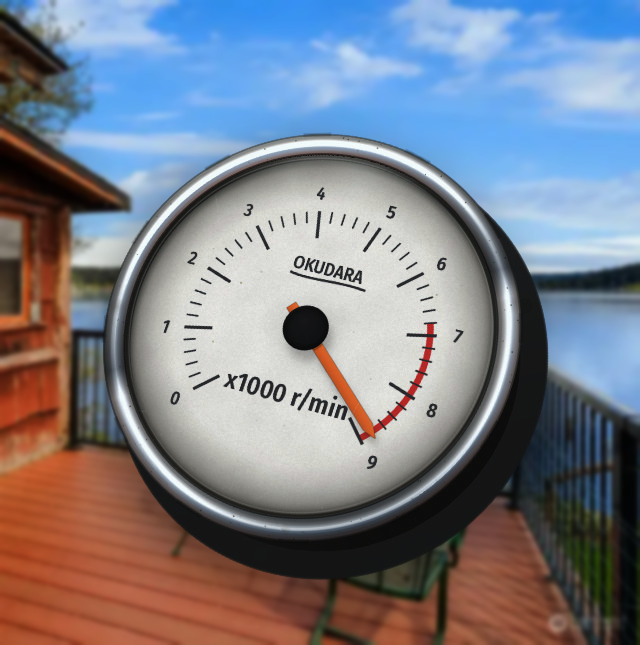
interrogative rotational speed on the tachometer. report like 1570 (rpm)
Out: 8800 (rpm)
